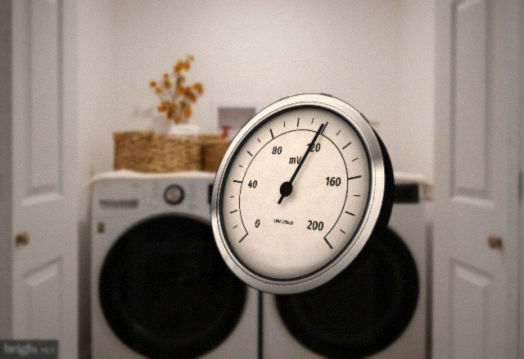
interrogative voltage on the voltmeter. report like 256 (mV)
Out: 120 (mV)
